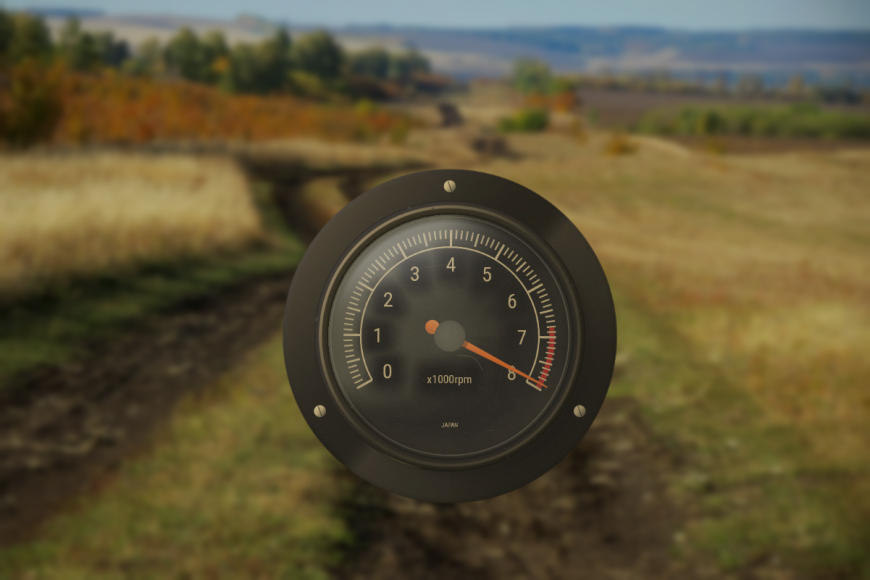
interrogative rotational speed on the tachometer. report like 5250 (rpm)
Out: 7900 (rpm)
